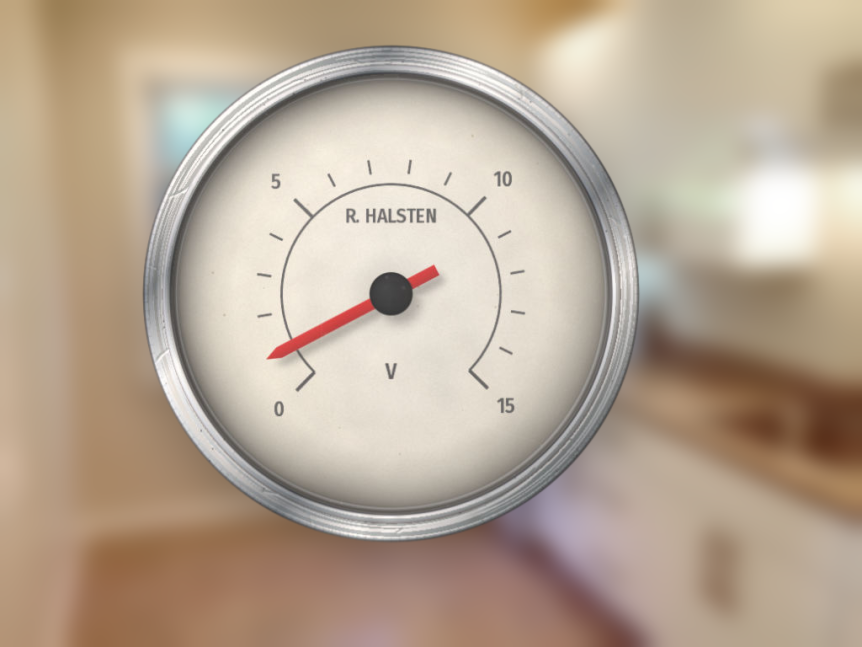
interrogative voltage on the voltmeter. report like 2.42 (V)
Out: 1 (V)
